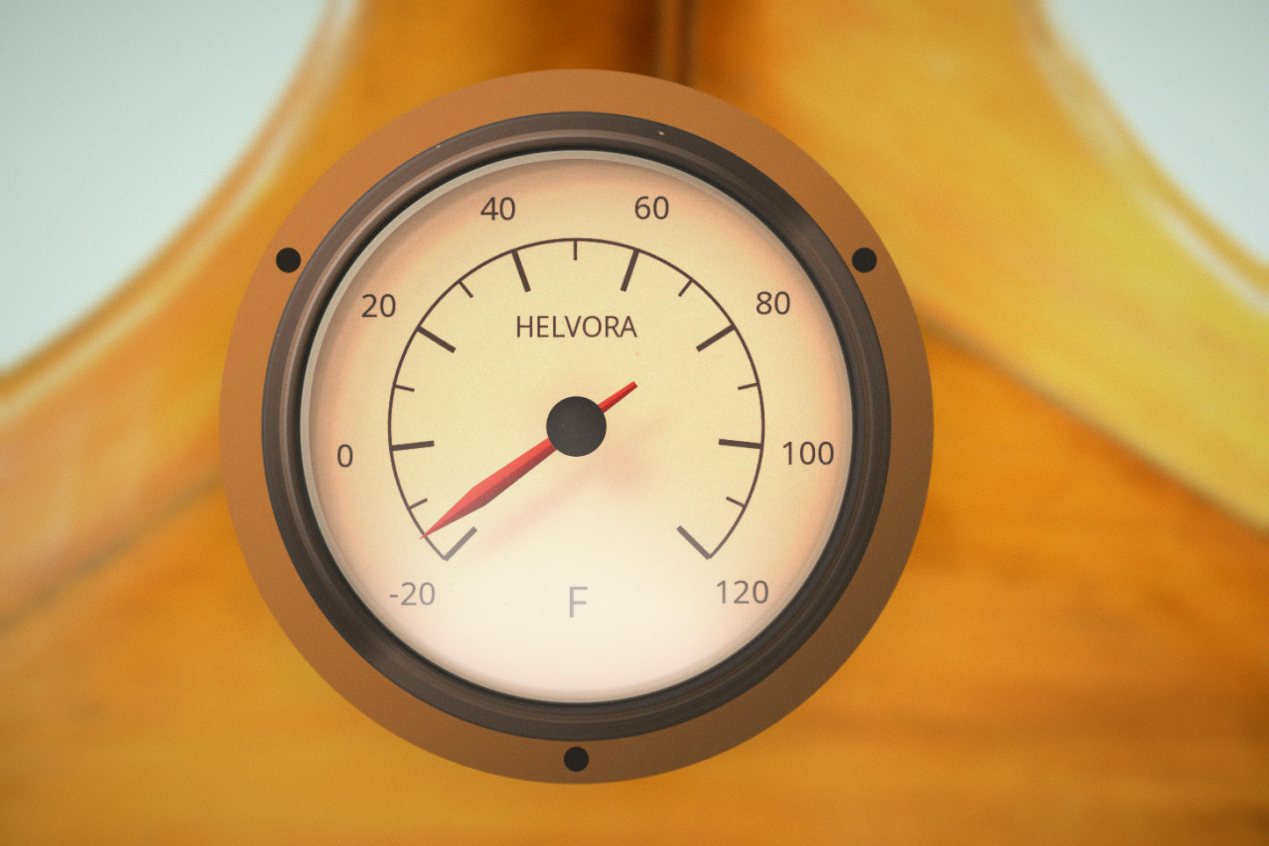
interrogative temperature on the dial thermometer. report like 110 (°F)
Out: -15 (°F)
